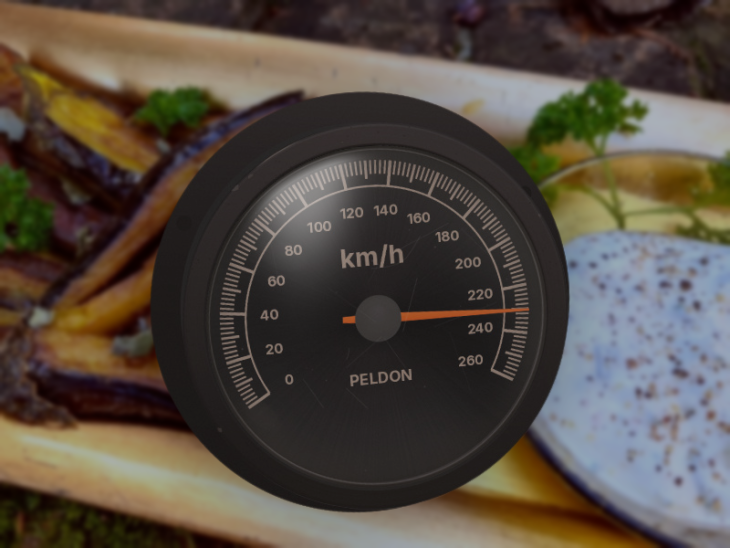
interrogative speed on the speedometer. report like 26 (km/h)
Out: 230 (km/h)
